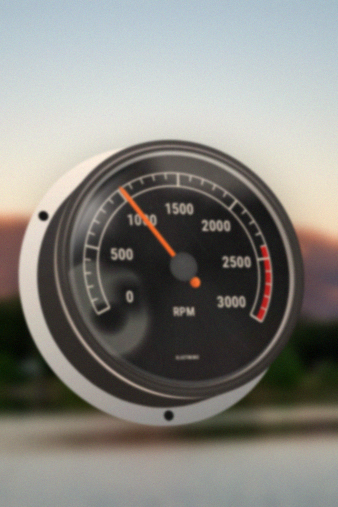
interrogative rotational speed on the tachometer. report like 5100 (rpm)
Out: 1000 (rpm)
